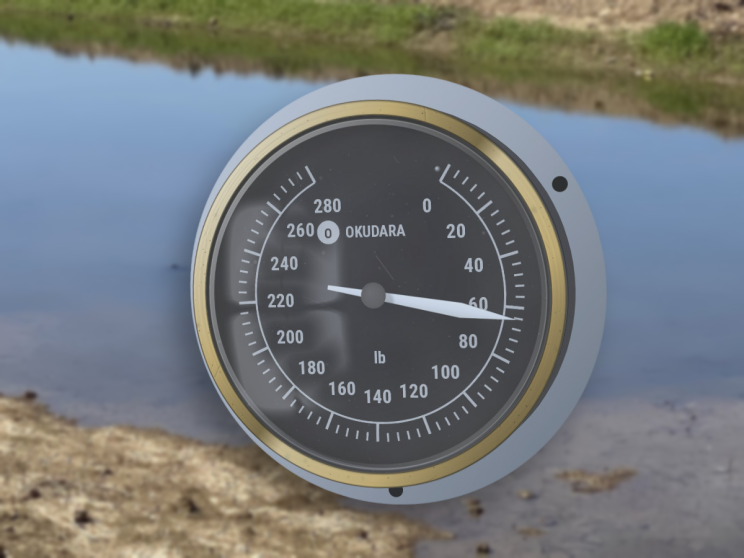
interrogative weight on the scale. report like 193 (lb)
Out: 64 (lb)
